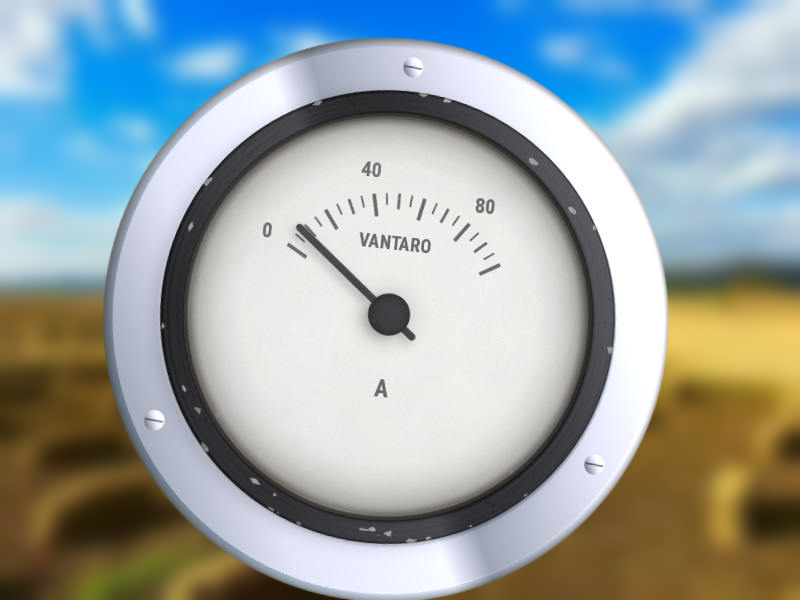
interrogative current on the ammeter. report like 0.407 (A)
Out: 7.5 (A)
